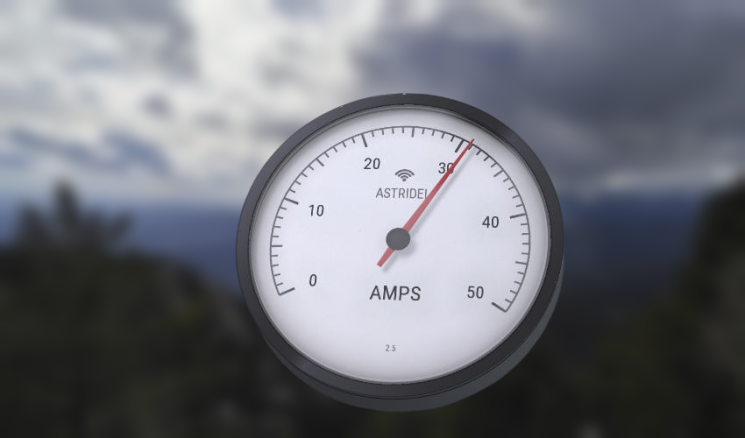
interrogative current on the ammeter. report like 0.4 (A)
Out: 31 (A)
